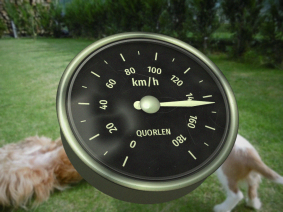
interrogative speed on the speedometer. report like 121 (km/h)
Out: 145 (km/h)
